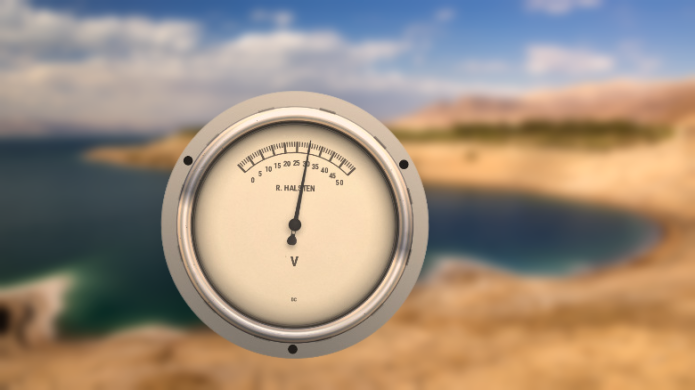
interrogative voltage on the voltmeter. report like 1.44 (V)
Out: 30 (V)
